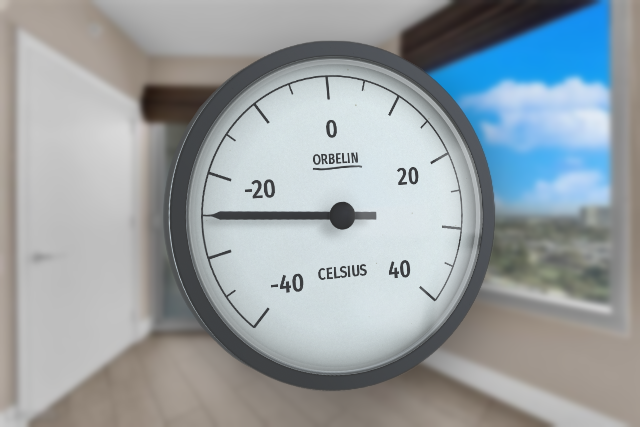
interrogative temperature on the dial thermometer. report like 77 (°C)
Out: -25 (°C)
